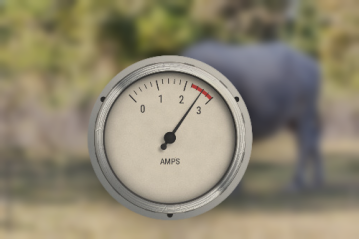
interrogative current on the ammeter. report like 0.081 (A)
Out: 2.6 (A)
